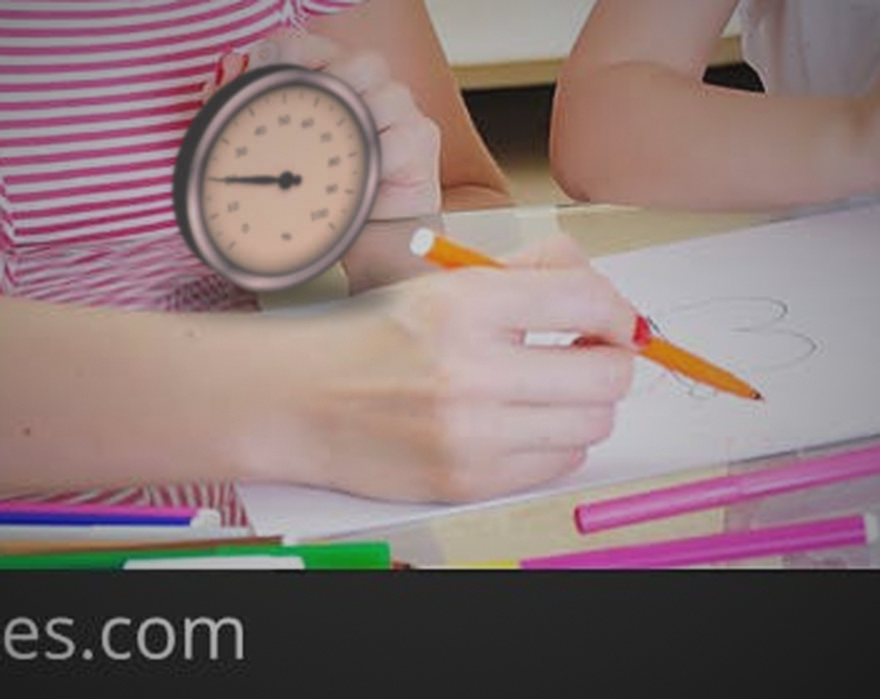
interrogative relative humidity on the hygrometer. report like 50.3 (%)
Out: 20 (%)
